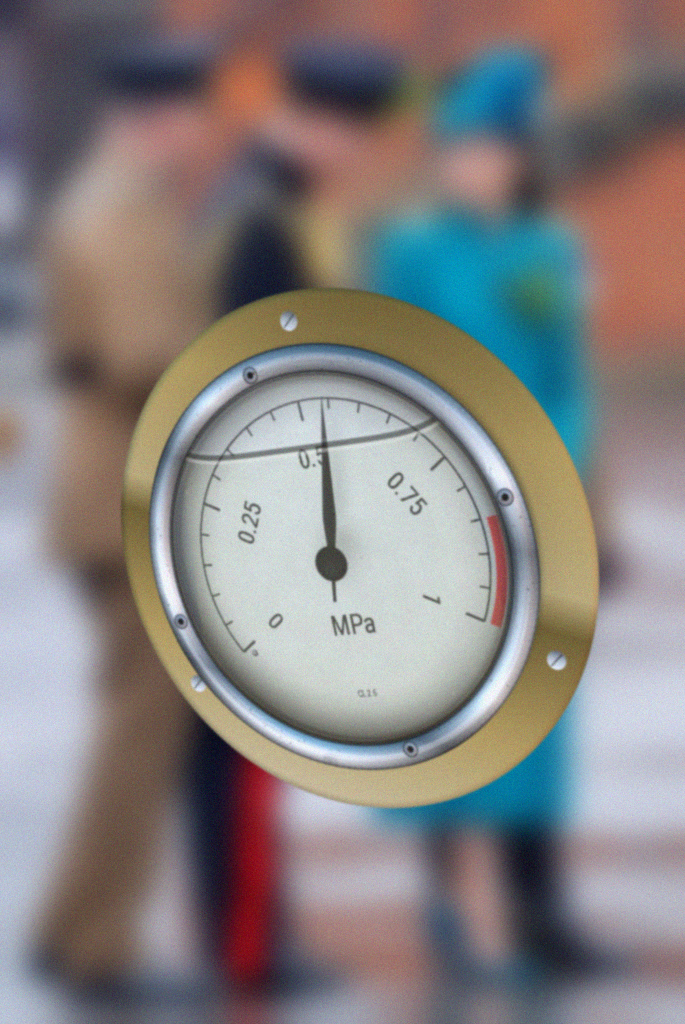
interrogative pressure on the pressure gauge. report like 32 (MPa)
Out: 0.55 (MPa)
